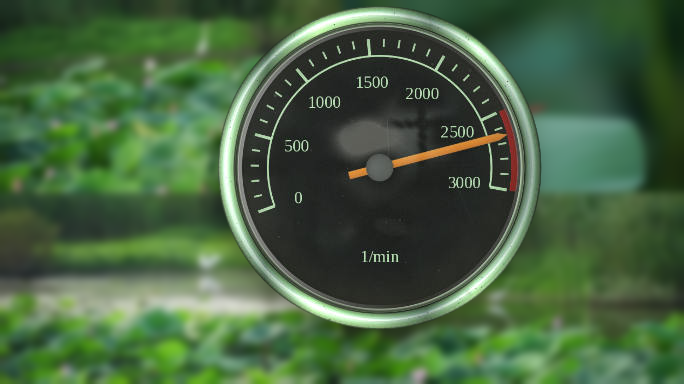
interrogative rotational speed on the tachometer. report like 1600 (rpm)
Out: 2650 (rpm)
